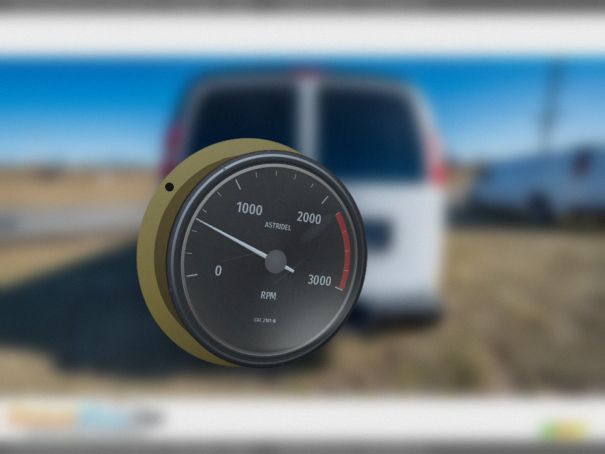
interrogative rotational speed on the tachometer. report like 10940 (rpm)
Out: 500 (rpm)
